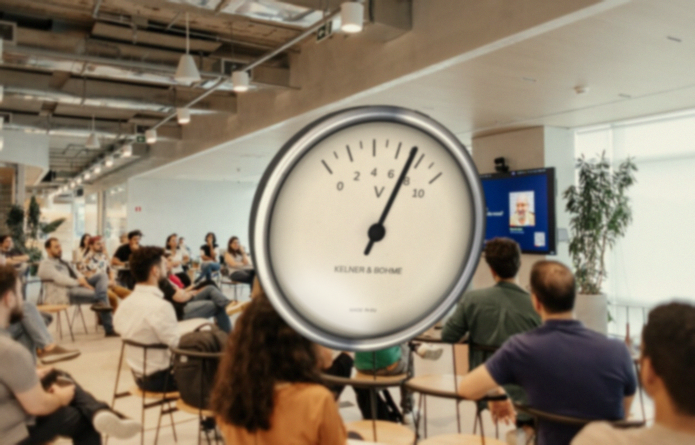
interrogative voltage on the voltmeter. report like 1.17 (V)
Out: 7 (V)
